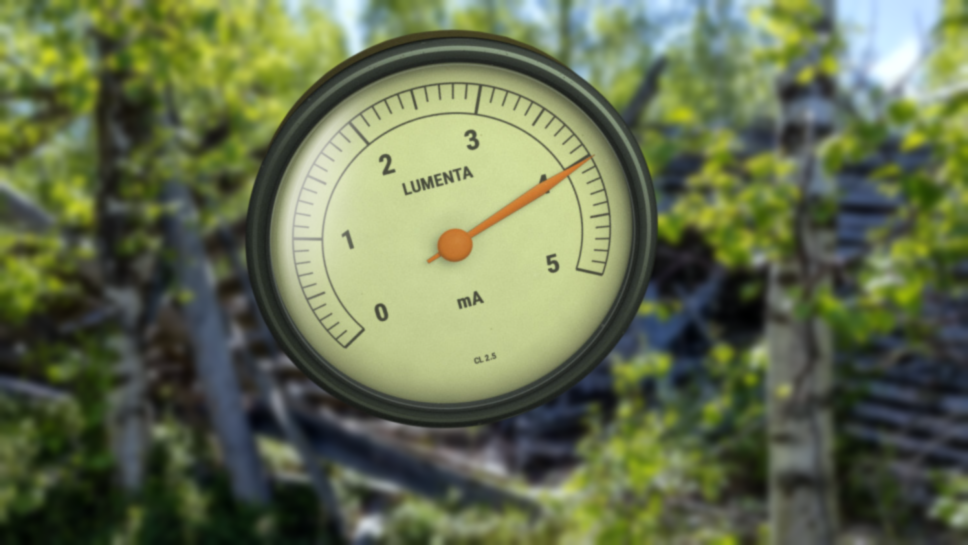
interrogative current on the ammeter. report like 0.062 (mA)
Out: 4 (mA)
